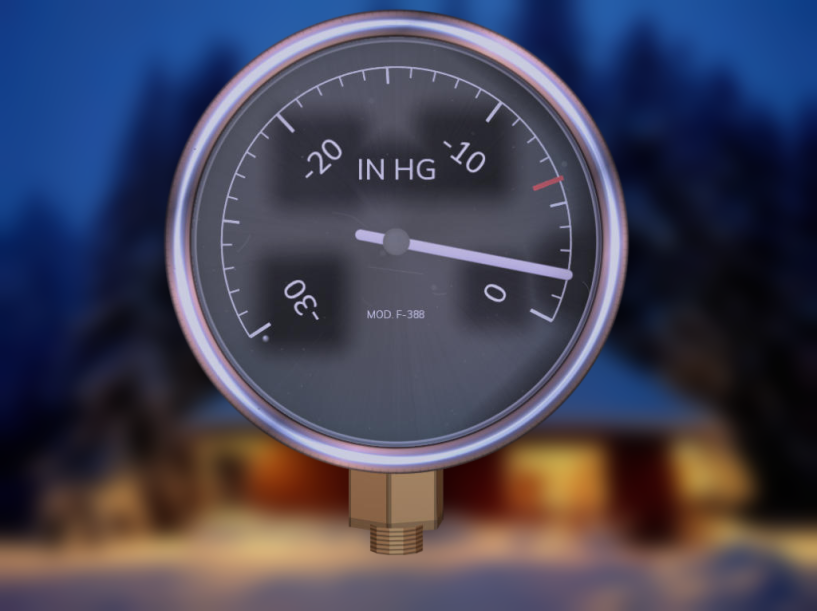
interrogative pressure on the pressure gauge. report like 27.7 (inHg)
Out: -2 (inHg)
